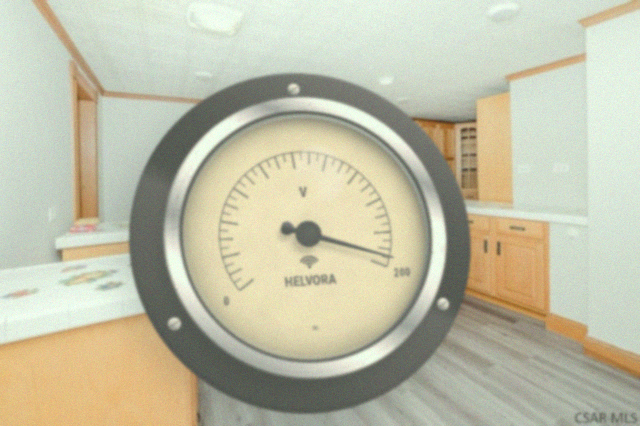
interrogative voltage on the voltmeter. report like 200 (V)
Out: 195 (V)
